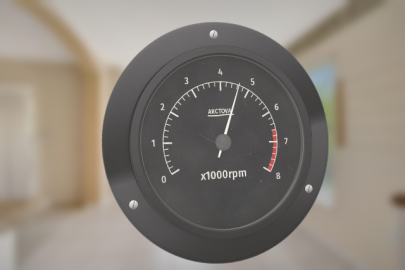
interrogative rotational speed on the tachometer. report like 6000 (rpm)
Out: 4600 (rpm)
